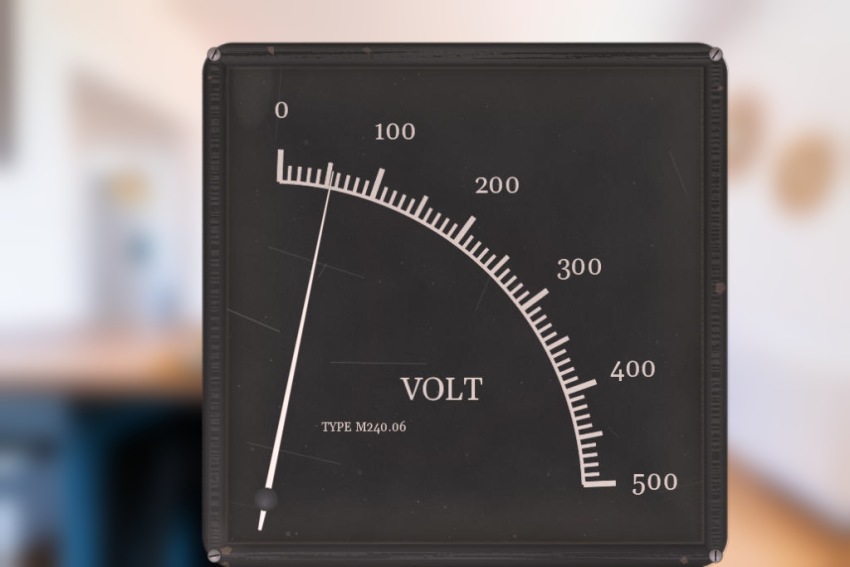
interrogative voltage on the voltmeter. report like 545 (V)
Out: 55 (V)
